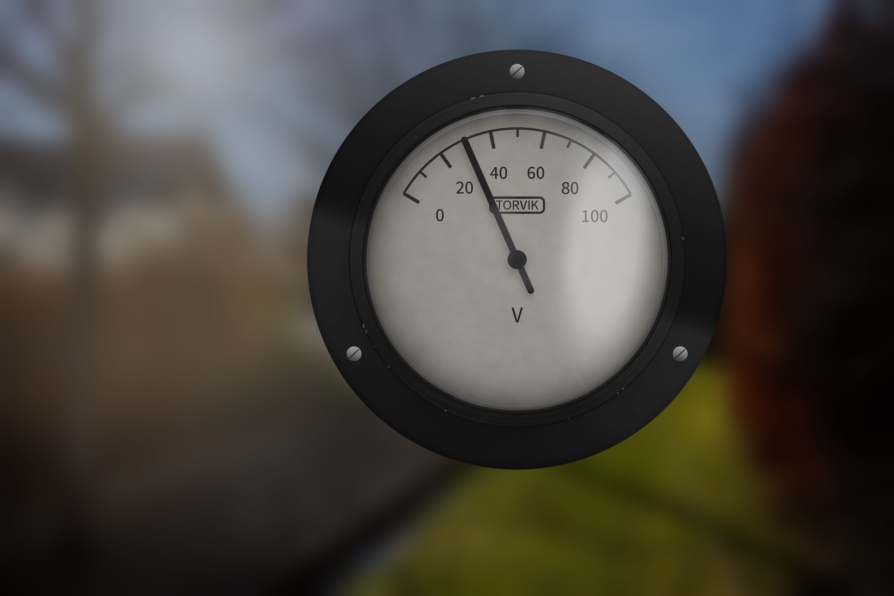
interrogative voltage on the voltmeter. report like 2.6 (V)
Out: 30 (V)
